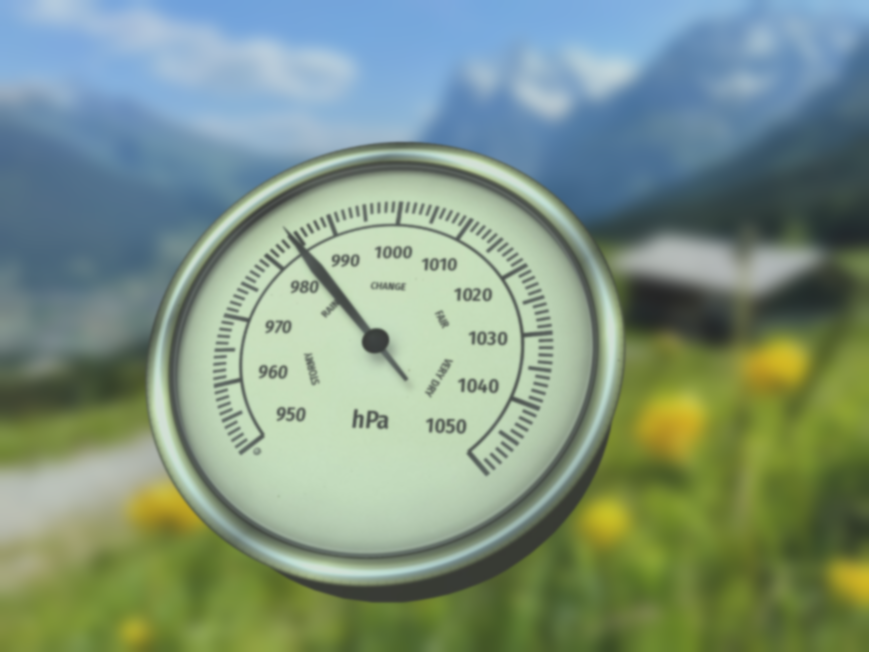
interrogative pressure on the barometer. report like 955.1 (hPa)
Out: 984 (hPa)
